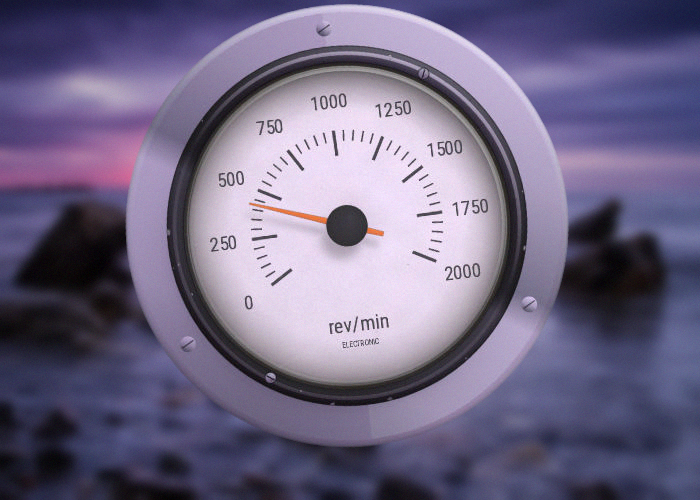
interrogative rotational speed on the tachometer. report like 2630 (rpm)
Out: 425 (rpm)
